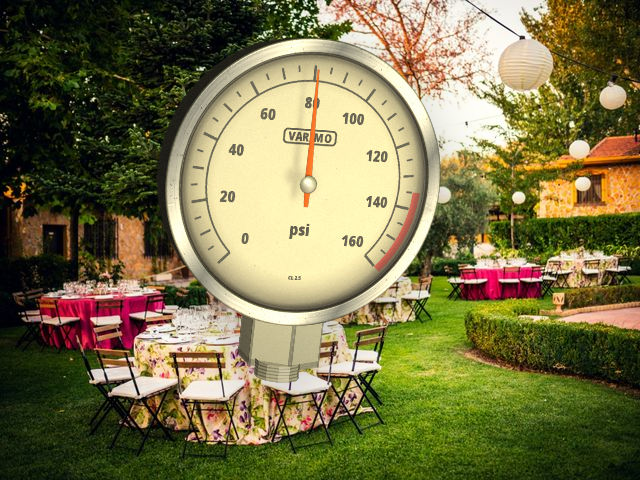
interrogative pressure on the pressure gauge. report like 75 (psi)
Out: 80 (psi)
